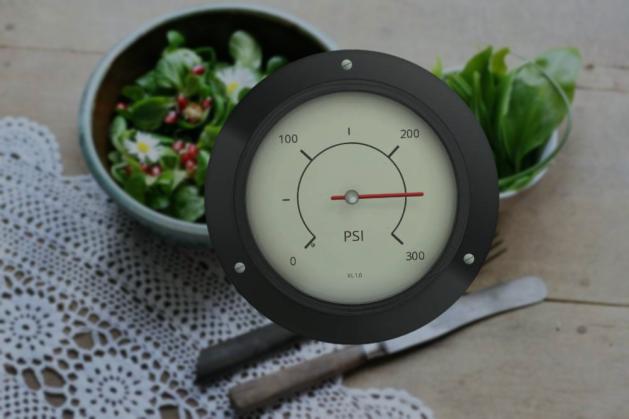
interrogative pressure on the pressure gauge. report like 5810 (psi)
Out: 250 (psi)
